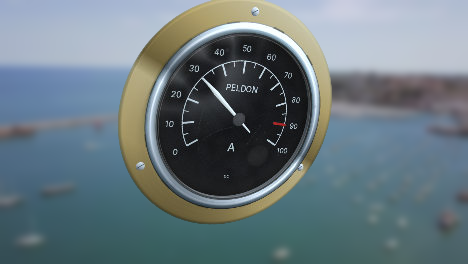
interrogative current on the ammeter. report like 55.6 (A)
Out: 30 (A)
